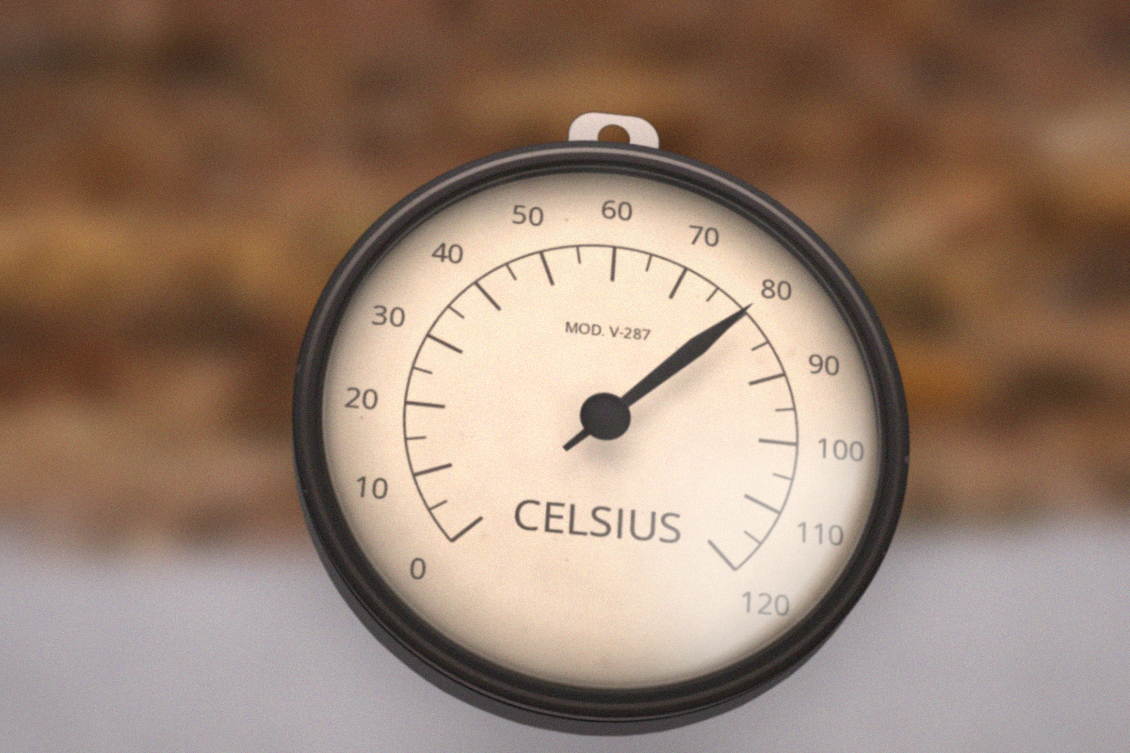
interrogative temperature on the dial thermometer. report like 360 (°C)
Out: 80 (°C)
